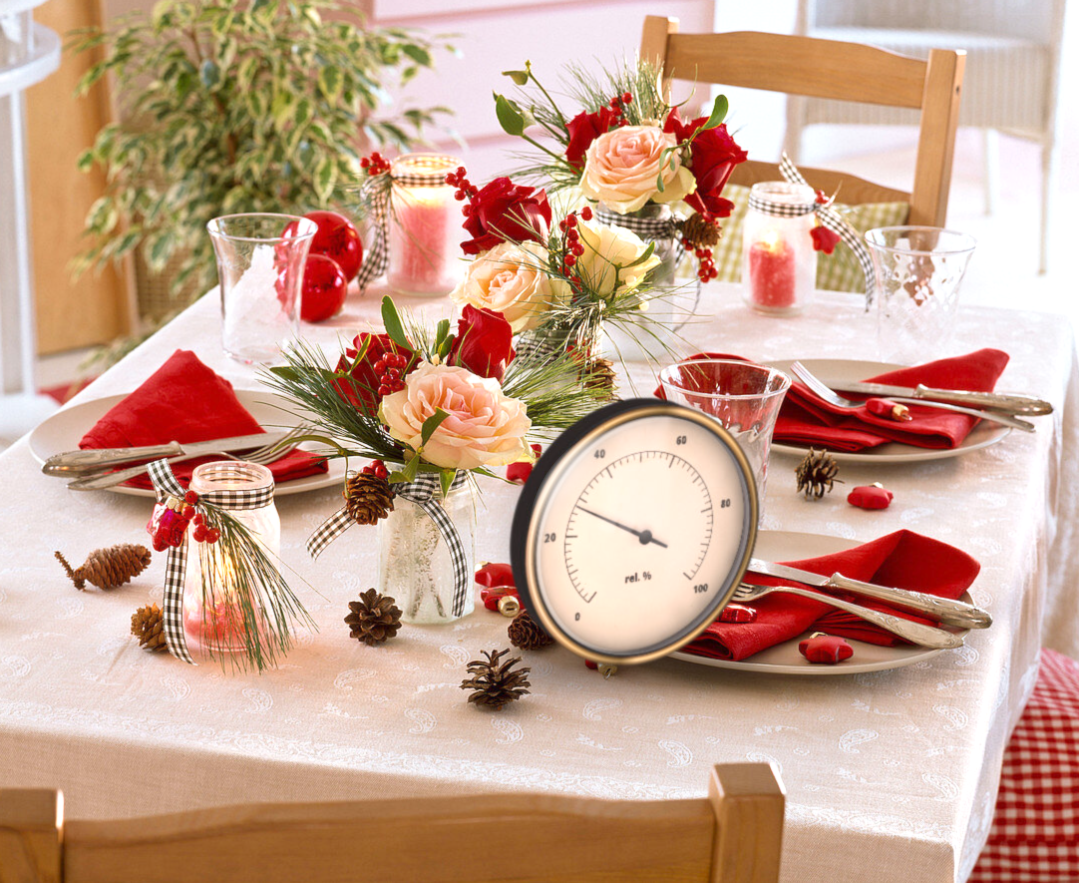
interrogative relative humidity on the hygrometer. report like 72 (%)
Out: 28 (%)
